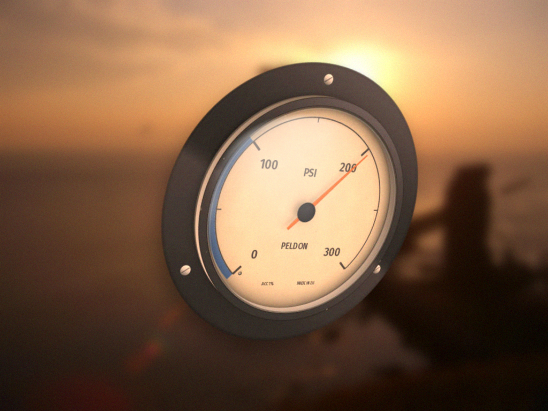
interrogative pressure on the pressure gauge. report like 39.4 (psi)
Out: 200 (psi)
